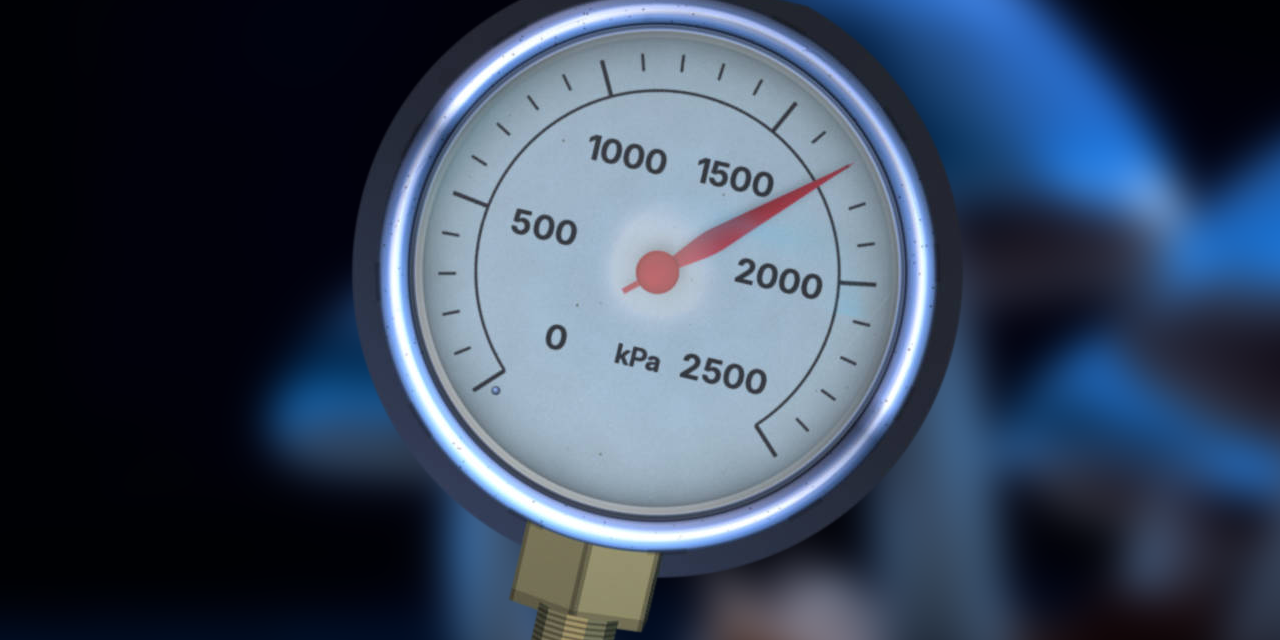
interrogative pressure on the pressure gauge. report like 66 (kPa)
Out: 1700 (kPa)
